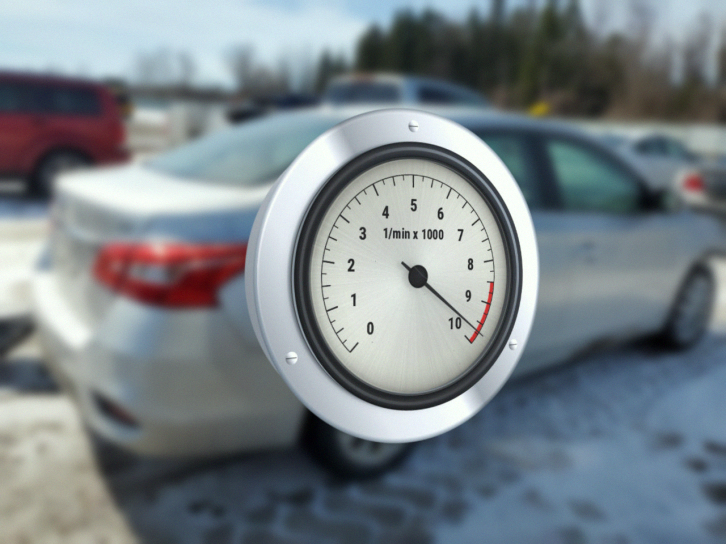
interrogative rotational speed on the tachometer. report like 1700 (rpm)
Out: 9750 (rpm)
